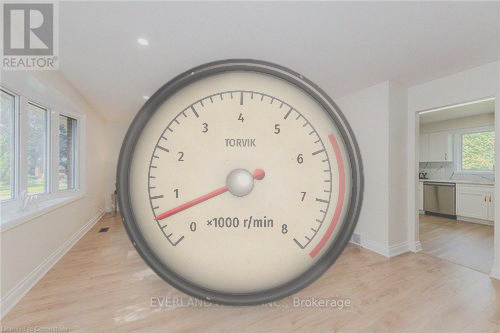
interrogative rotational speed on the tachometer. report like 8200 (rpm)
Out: 600 (rpm)
